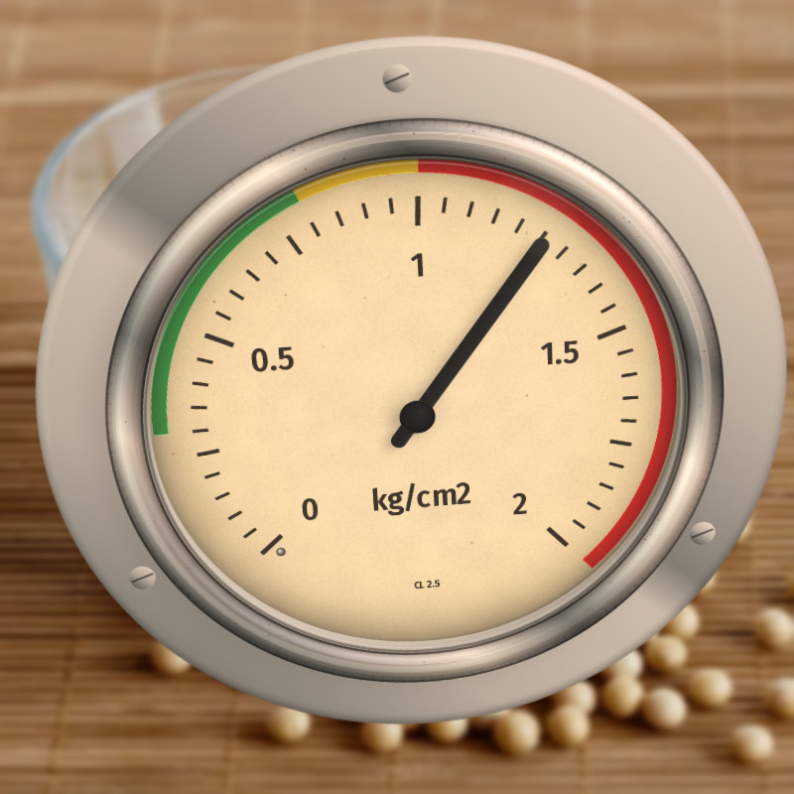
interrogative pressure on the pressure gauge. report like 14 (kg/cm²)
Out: 1.25 (kg/cm²)
